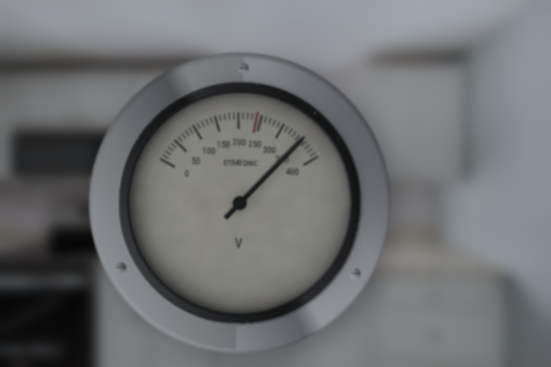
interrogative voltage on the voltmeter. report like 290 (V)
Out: 350 (V)
